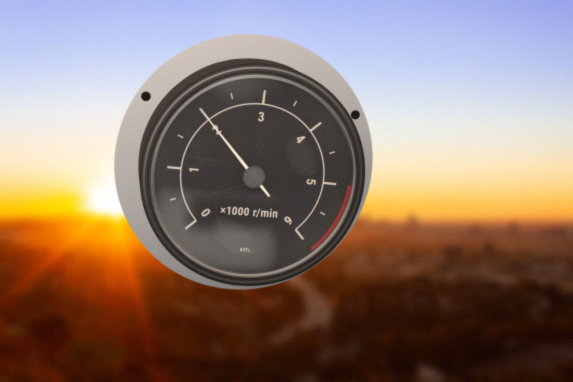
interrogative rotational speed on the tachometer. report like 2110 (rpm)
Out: 2000 (rpm)
